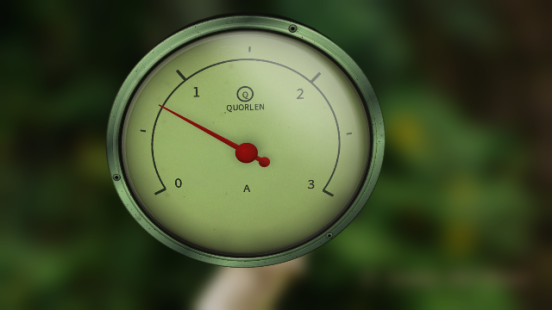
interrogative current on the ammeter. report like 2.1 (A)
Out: 0.75 (A)
